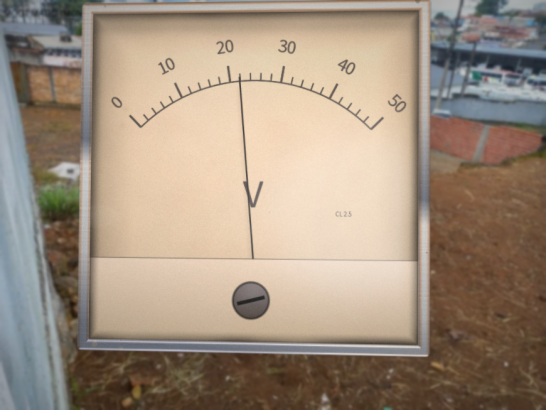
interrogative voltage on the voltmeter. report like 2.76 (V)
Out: 22 (V)
